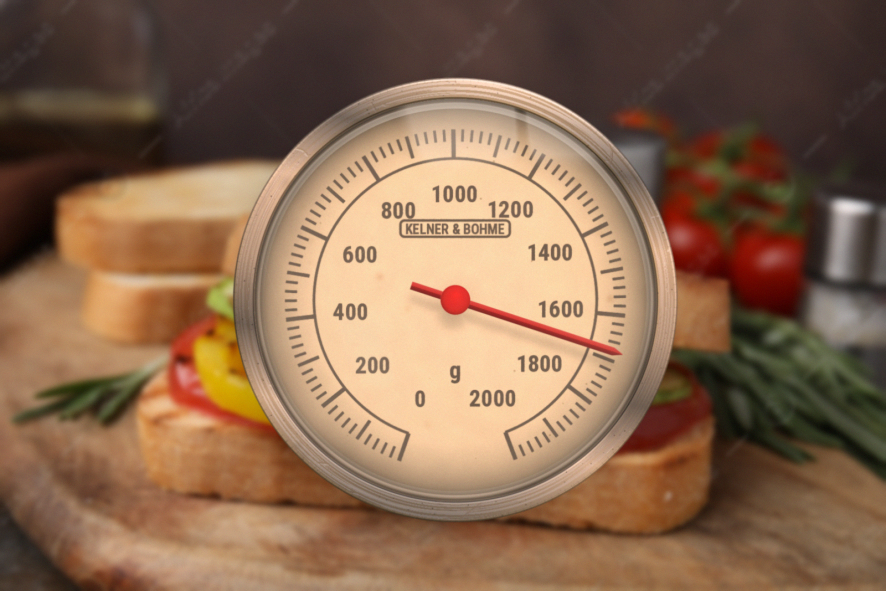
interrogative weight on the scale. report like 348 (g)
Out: 1680 (g)
